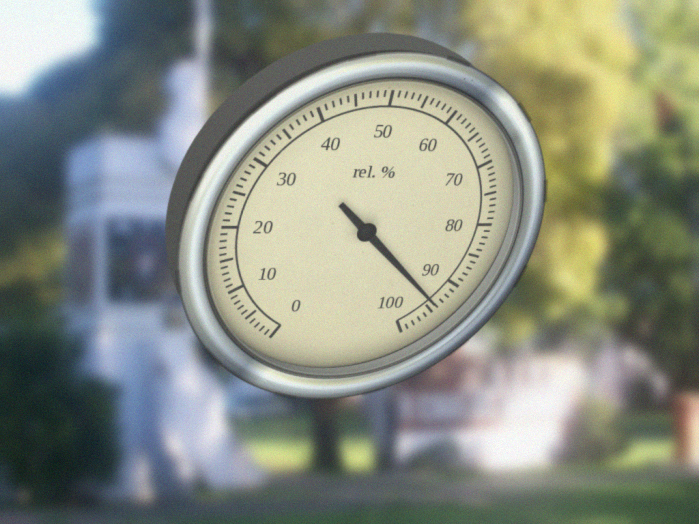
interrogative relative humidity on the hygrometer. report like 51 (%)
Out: 94 (%)
